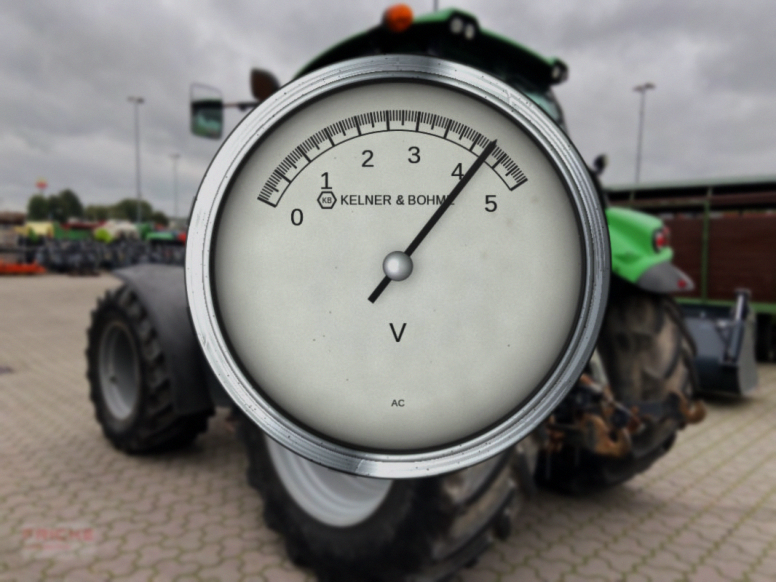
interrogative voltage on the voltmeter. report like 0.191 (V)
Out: 4.25 (V)
